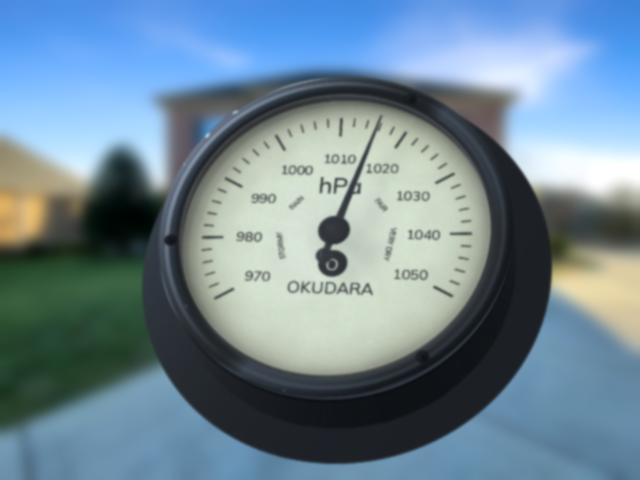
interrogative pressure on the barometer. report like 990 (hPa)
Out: 1016 (hPa)
